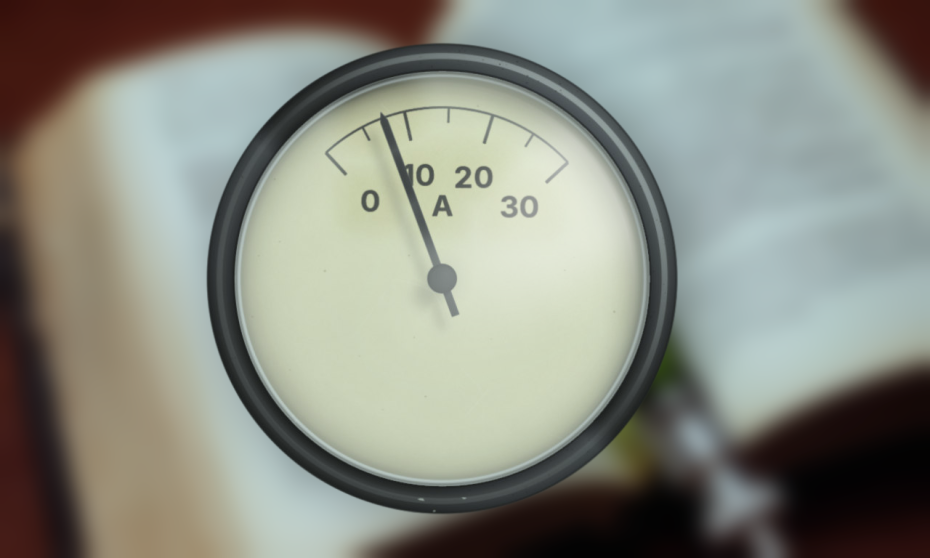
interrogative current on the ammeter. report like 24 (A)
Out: 7.5 (A)
